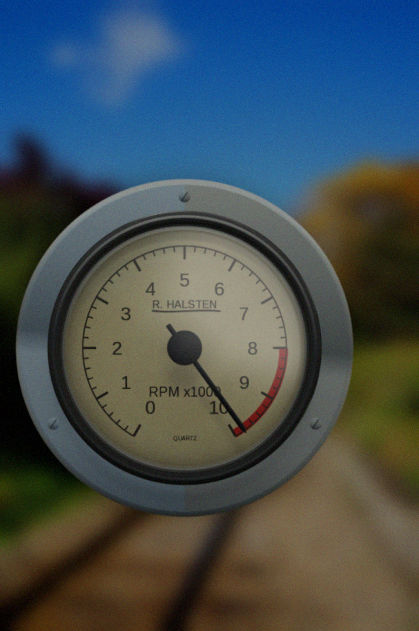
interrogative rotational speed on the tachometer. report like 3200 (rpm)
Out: 9800 (rpm)
